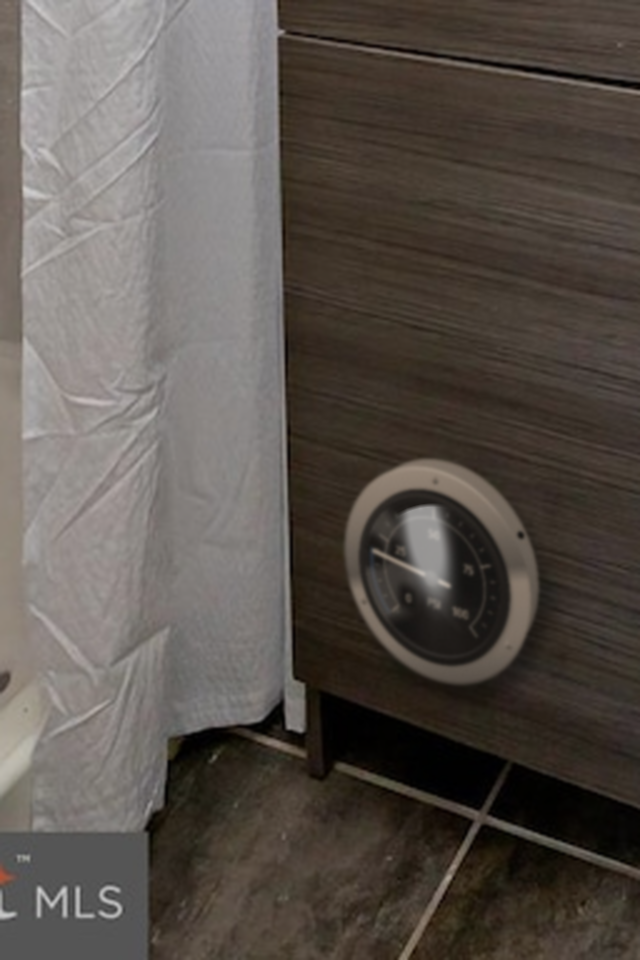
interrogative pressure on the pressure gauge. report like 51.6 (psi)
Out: 20 (psi)
